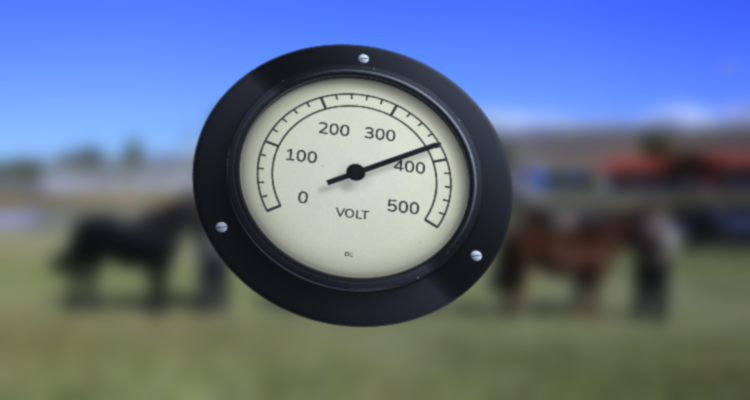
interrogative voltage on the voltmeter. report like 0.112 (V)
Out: 380 (V)
